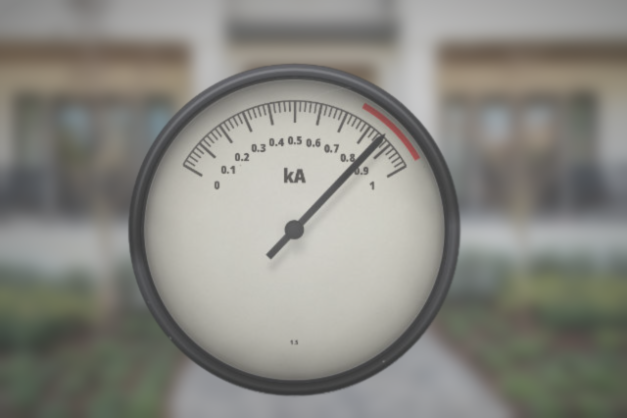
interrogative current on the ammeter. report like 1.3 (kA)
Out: 0.86 (kA)
